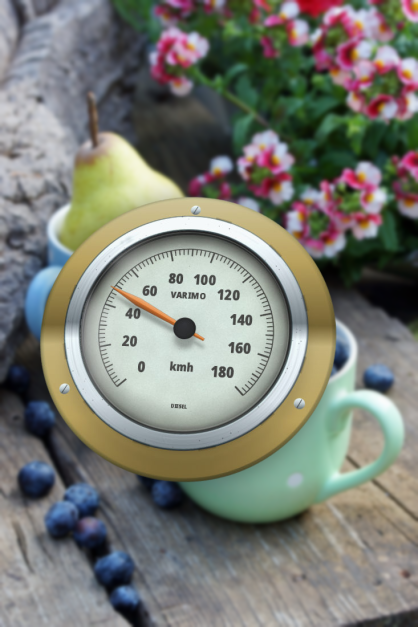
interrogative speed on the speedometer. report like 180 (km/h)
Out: 48 (km/h)
